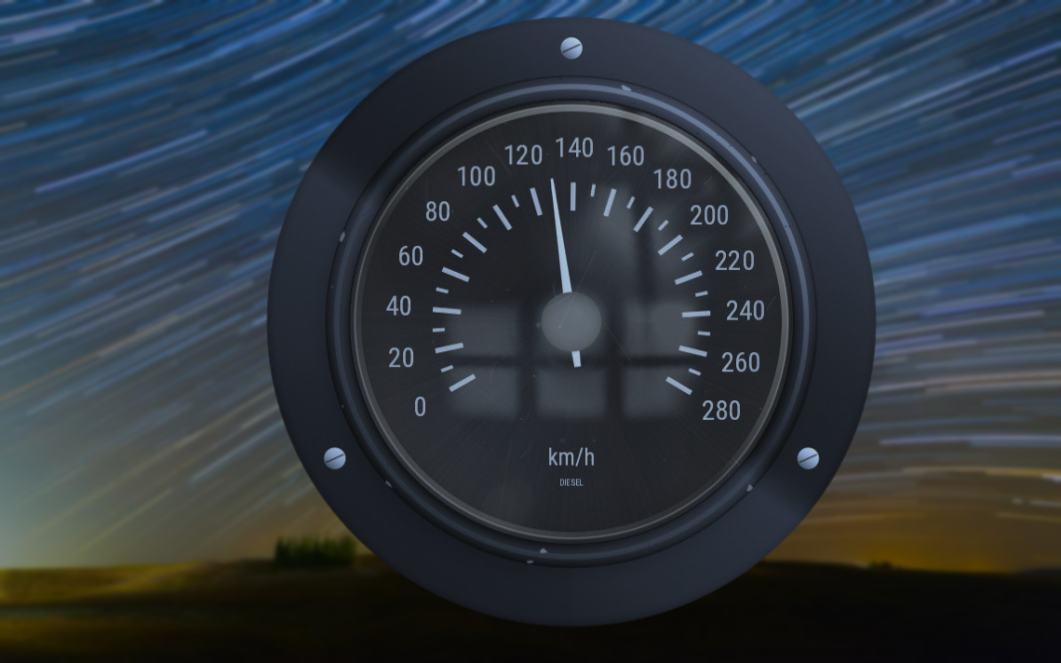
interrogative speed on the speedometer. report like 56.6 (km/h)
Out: 130 (km/h)
